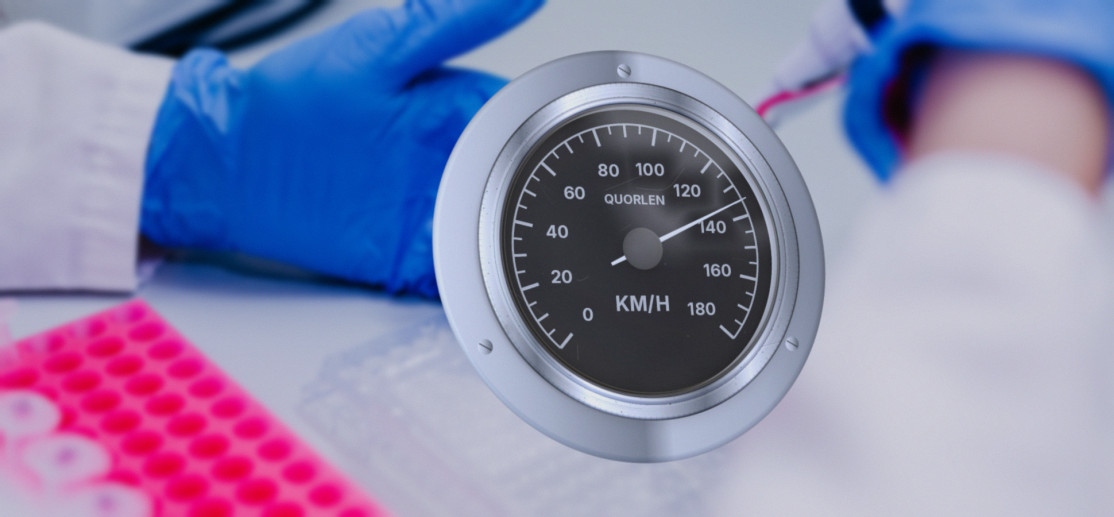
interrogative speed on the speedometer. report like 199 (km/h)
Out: 135 (km/h)
